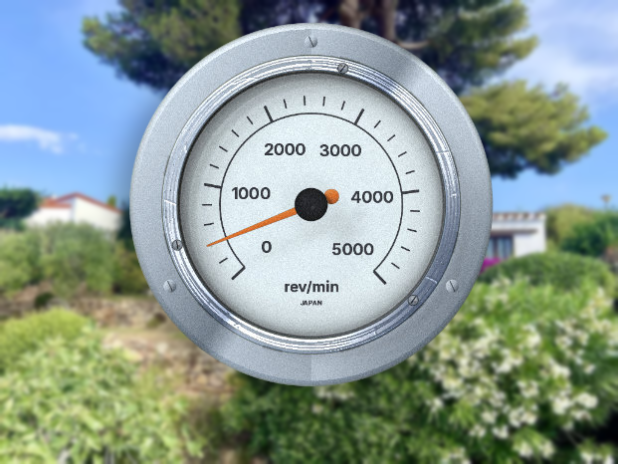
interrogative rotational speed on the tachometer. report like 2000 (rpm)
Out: 400 (rpm)
